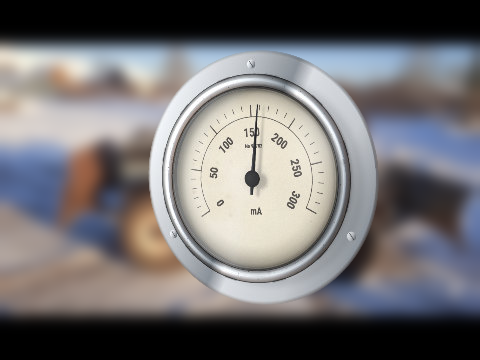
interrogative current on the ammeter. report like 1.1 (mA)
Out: 160 (mA)
